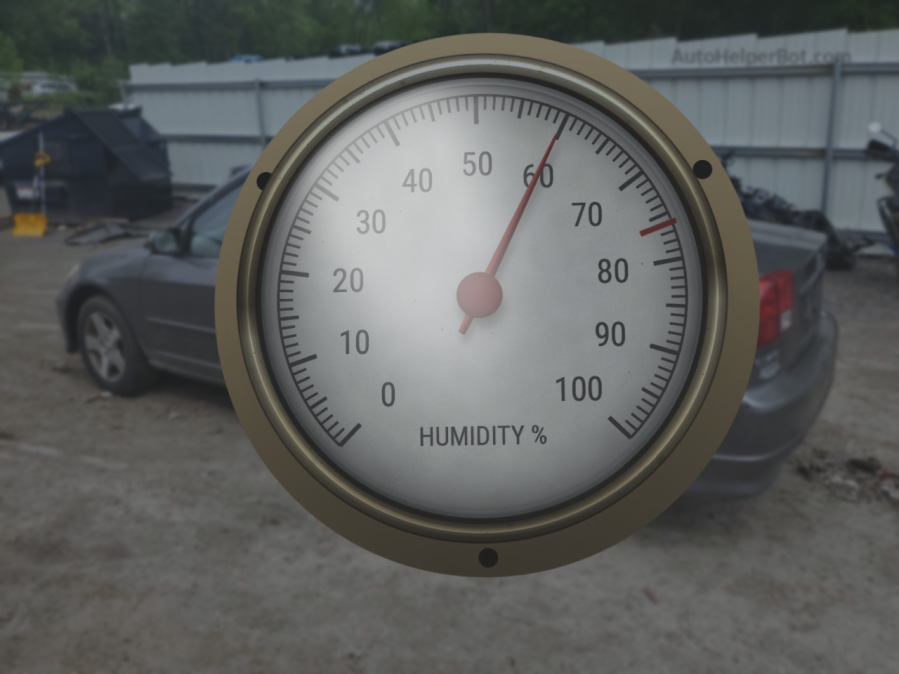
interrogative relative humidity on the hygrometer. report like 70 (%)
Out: 60 (%)
